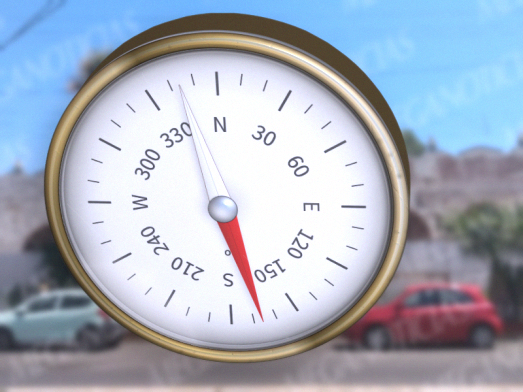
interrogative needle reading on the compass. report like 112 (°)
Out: 165 (°)
